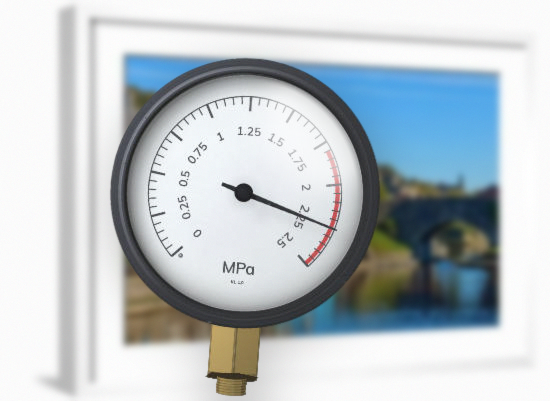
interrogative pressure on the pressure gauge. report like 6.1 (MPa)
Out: 2.25 (MPa)
